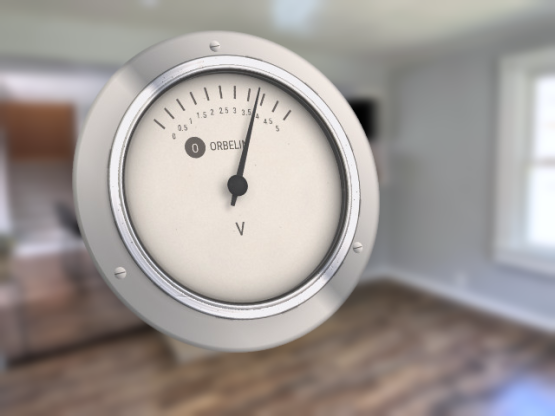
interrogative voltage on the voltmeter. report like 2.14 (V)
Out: 3.75 (V)
